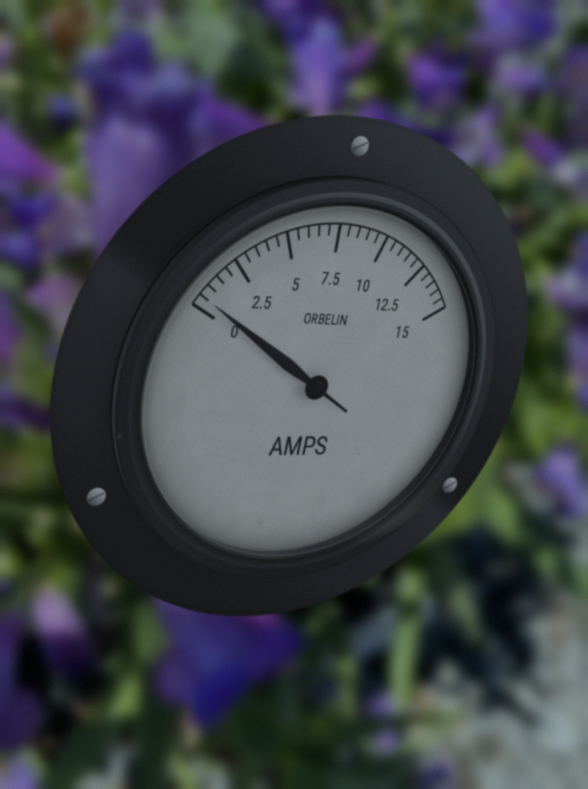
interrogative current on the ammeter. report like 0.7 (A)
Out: 0.5 (A)
